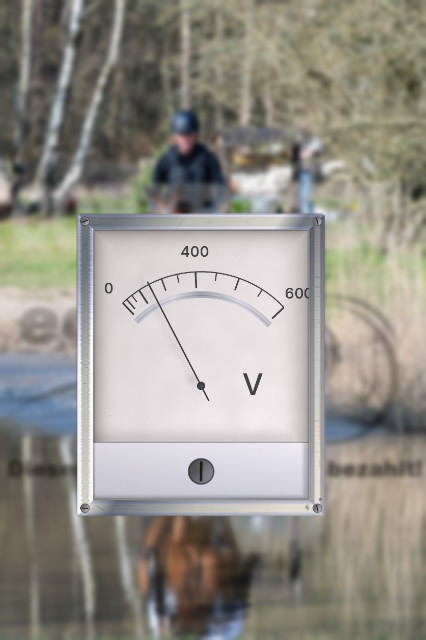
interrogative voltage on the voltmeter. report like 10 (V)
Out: 250 (V)
